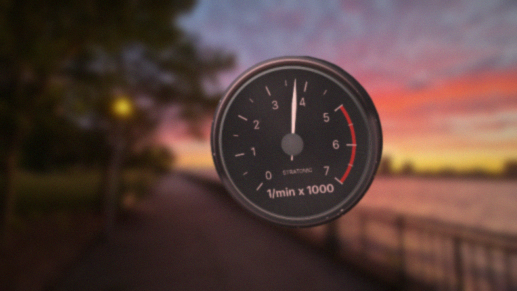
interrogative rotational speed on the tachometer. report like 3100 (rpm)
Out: 3750 (rpm)
